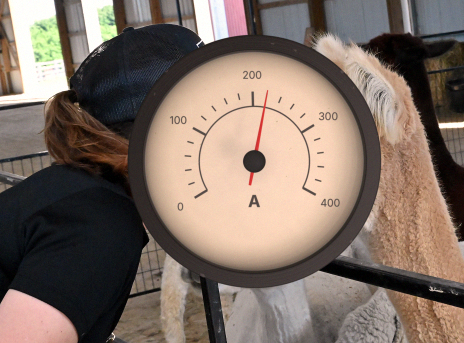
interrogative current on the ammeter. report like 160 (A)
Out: 220 (A)
